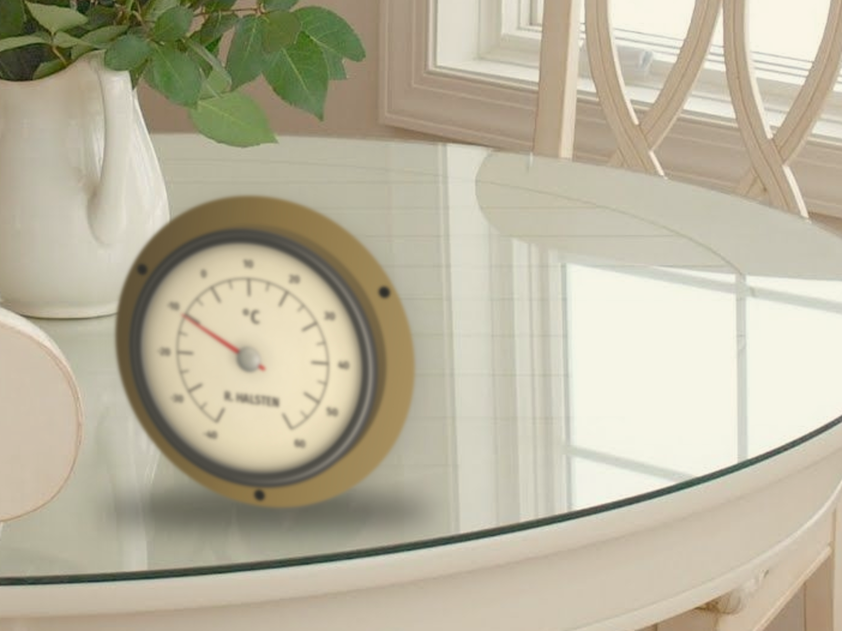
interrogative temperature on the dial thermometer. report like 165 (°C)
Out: -10 (°C)
